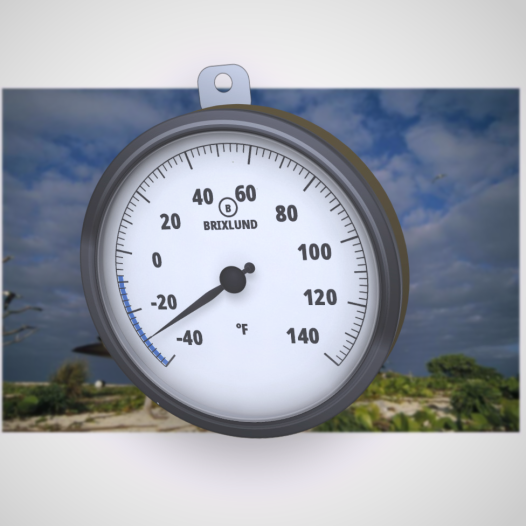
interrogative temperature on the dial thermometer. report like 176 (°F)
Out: -30 (°F)
